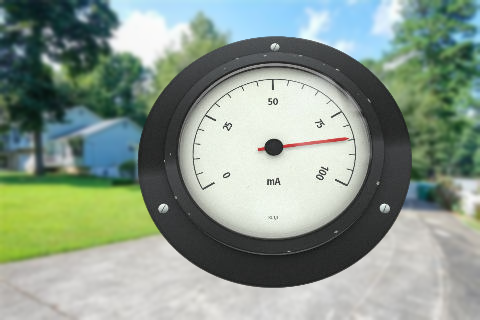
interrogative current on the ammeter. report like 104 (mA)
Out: 85 (mA)
